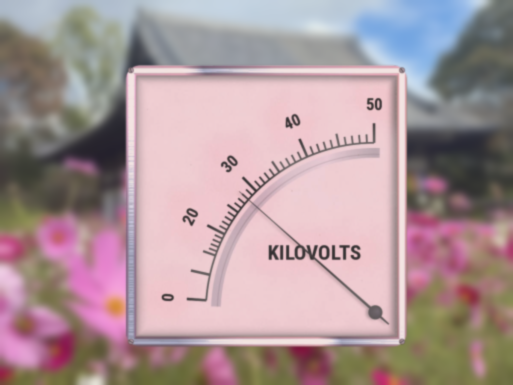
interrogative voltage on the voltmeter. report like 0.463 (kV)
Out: 28 (kV)
